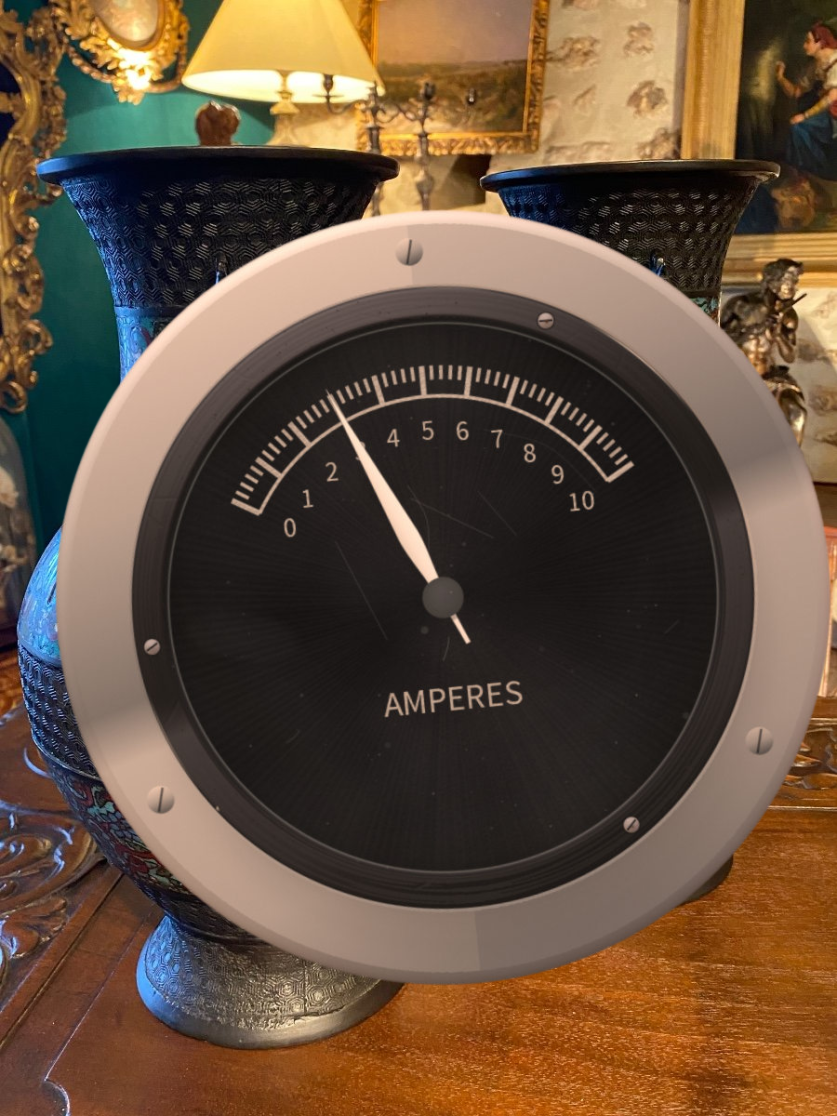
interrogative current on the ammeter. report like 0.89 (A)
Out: 3 (A)
